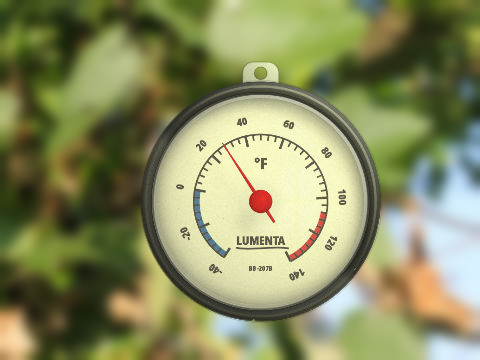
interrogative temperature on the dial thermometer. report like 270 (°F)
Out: 28 (°F)
